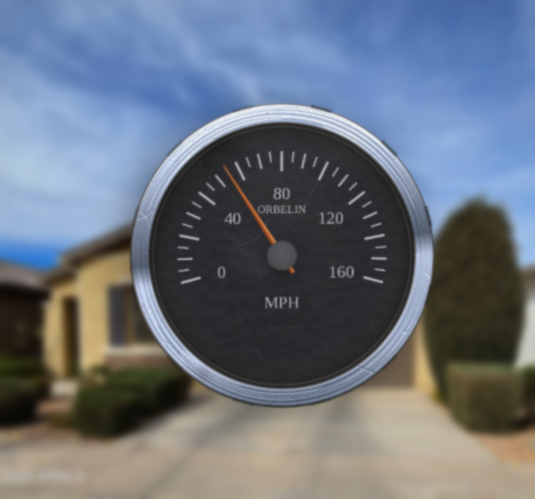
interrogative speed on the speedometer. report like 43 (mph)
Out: 55 (mph)
